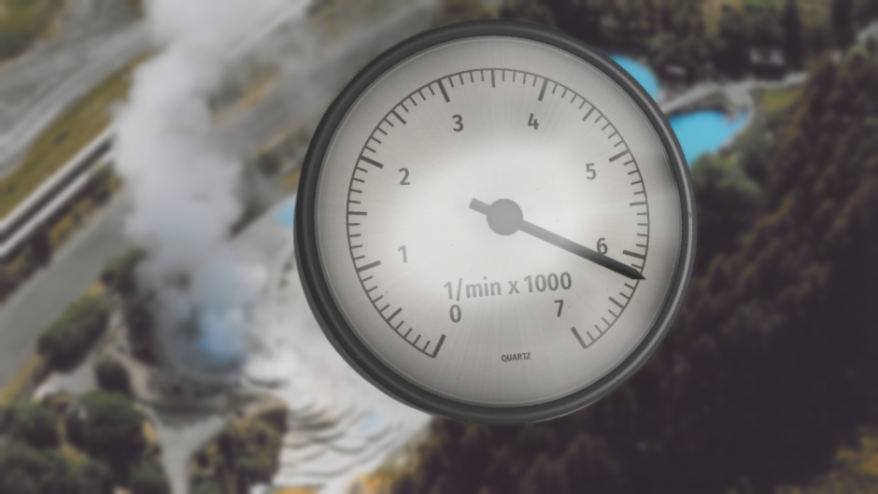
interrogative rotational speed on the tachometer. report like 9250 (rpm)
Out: 6200 (rpm)
